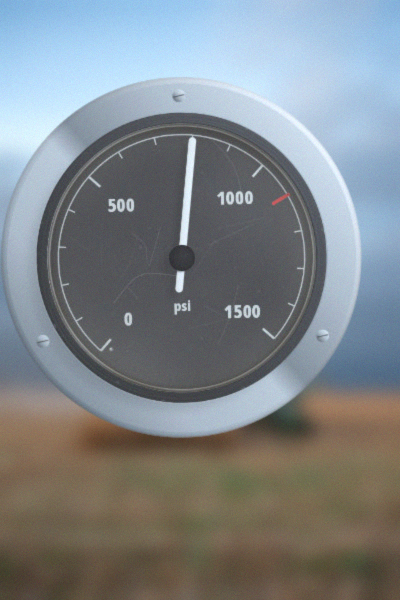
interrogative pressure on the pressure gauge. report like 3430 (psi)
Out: 800 (psi)
